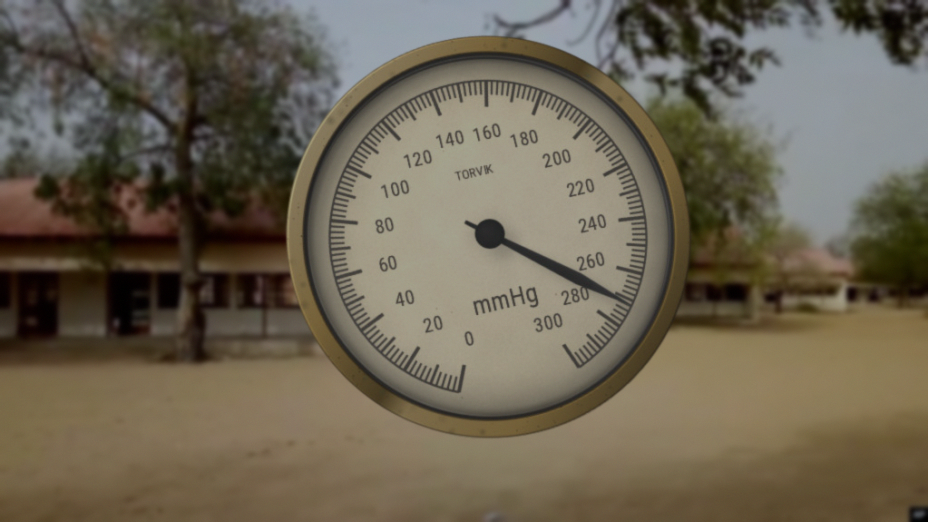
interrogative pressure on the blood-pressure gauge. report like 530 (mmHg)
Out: 272 (mmHg)
